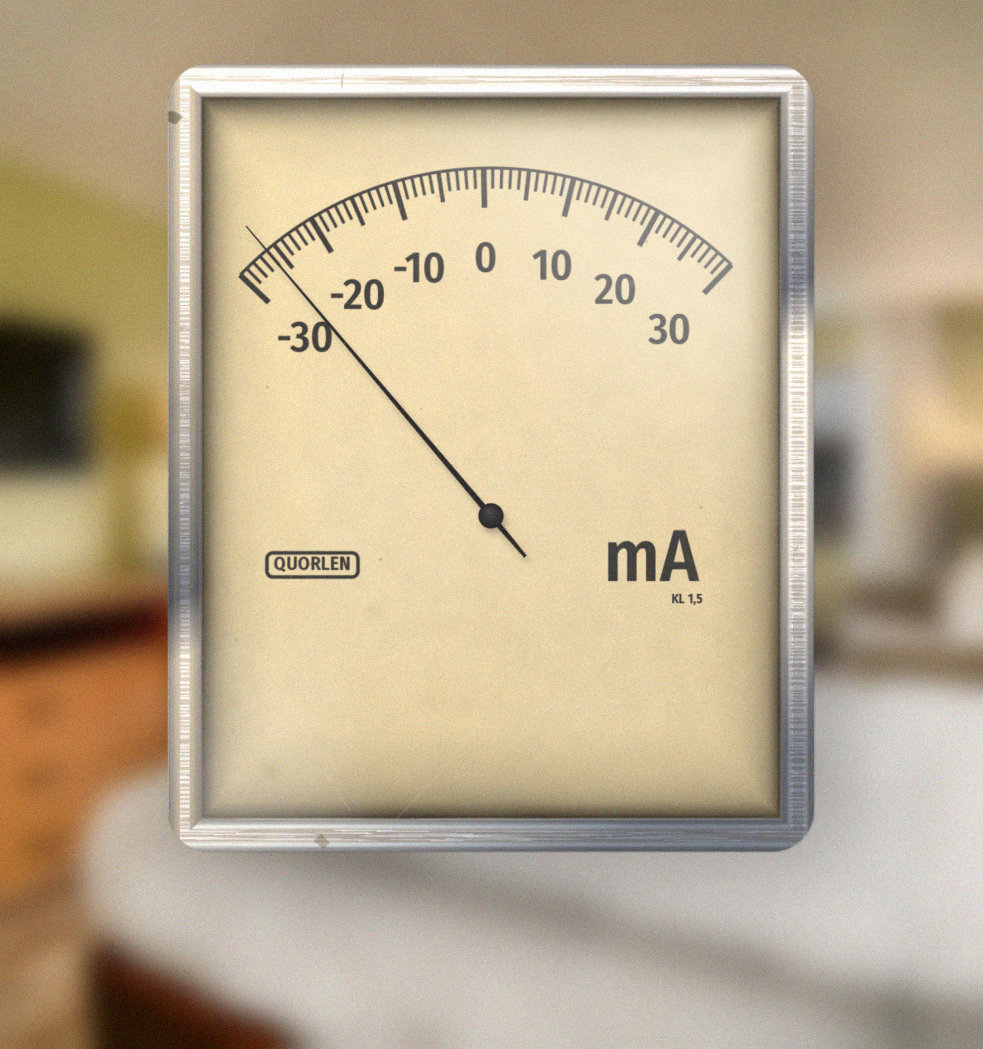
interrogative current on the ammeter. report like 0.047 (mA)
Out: -26 (mA)
